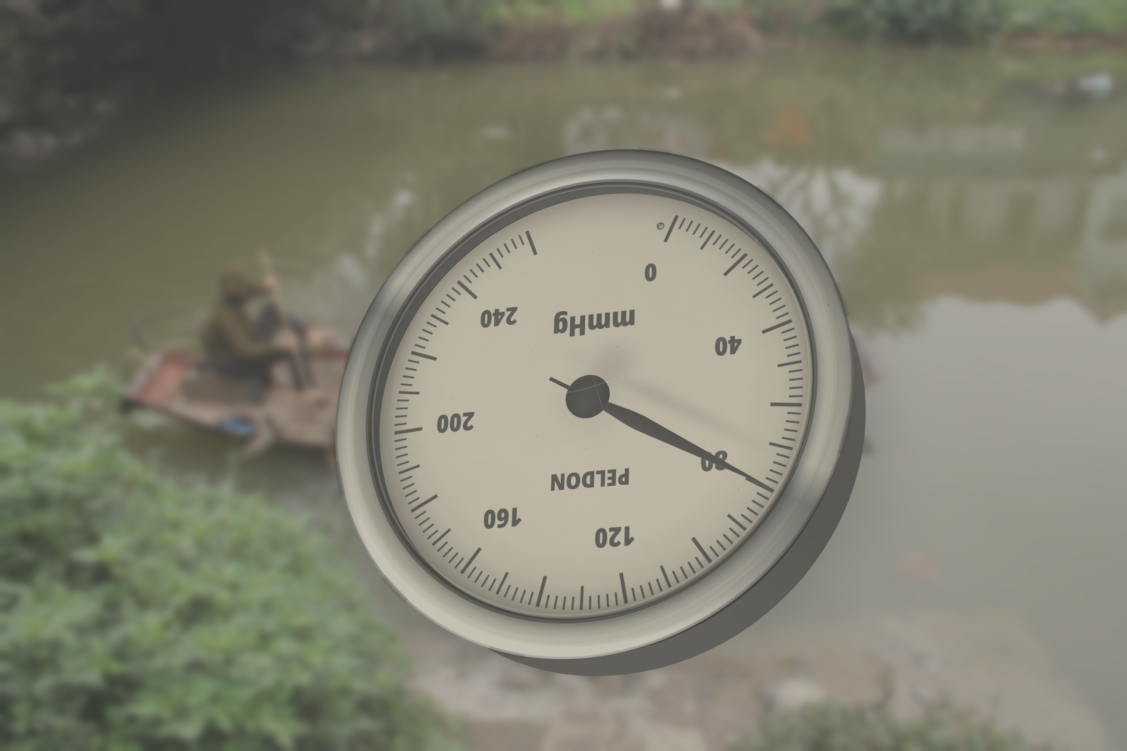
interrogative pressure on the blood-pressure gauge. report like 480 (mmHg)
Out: 80 (mmHg)
